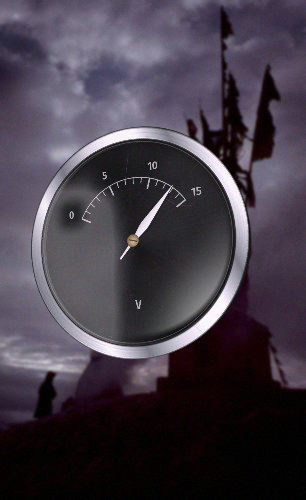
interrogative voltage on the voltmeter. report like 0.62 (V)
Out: 13 (V)
